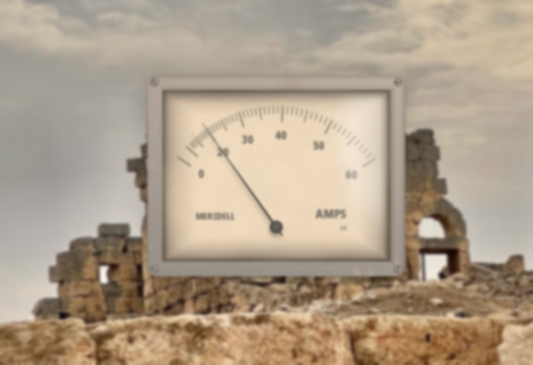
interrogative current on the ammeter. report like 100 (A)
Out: 20 (A)
